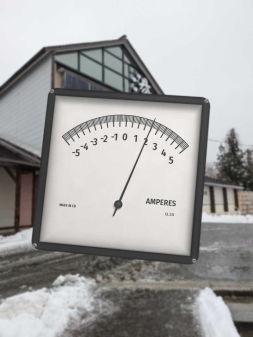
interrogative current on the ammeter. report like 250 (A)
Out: 2 (A)
